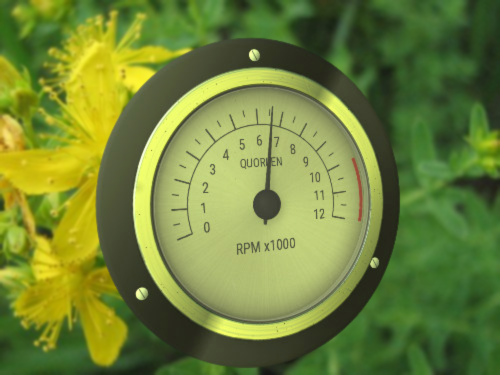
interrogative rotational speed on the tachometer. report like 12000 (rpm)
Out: 6500 (rpm)
